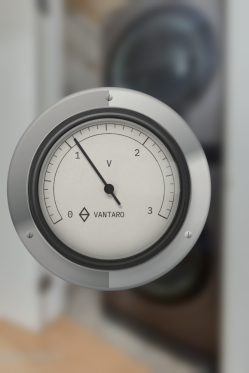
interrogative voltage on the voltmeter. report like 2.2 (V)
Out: 1.1 (V)
